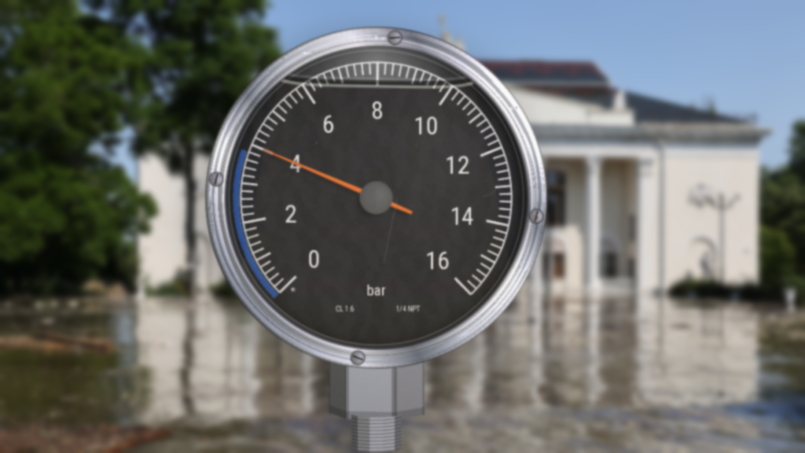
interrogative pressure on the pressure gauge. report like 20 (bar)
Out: 4 (bar)
